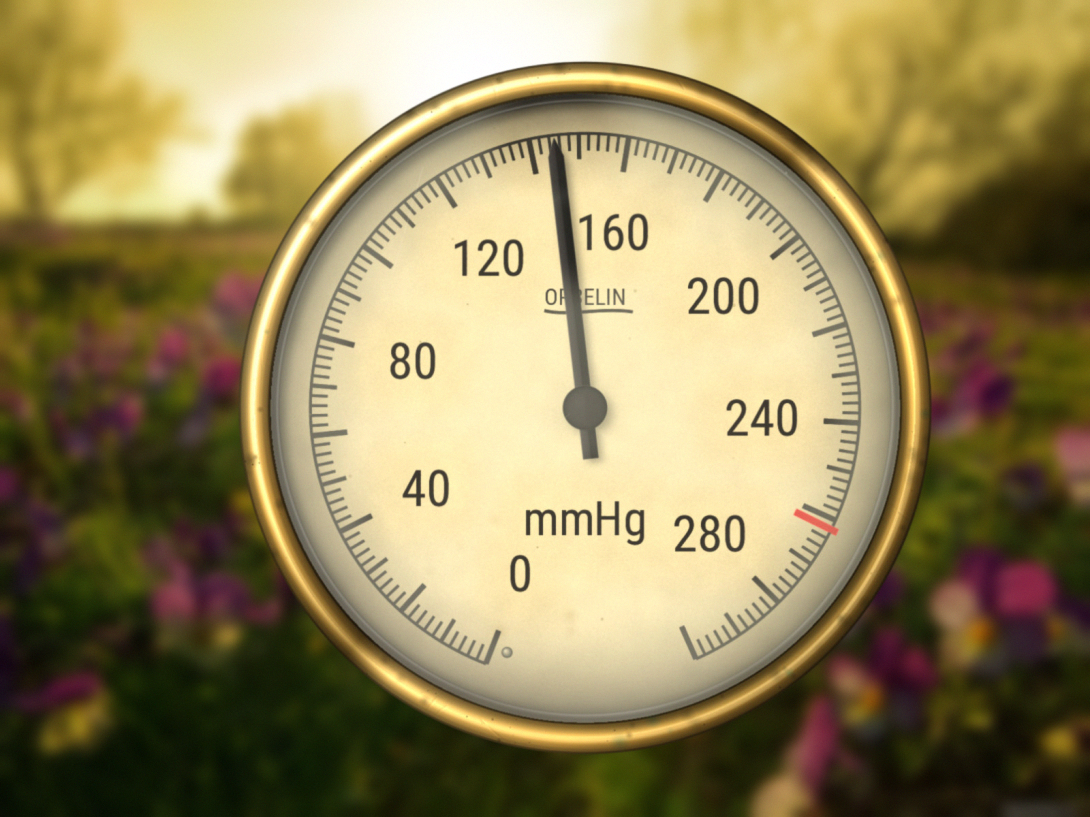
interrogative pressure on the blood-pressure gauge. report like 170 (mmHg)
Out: 145 (mmHg)
